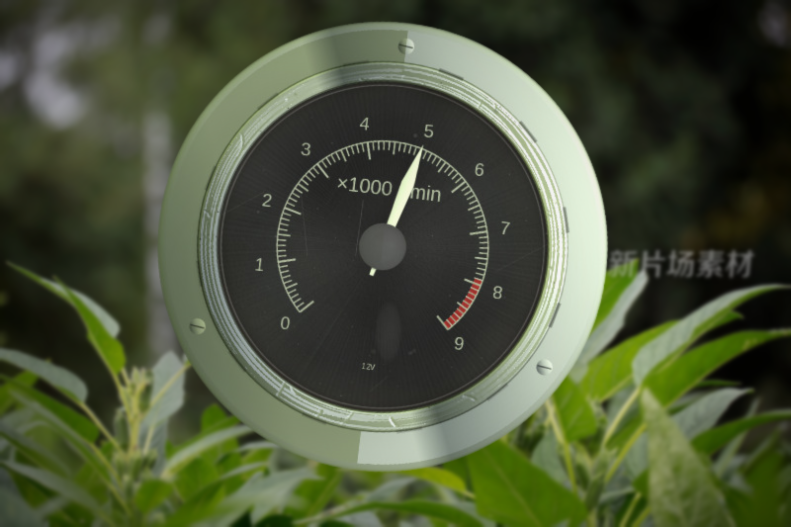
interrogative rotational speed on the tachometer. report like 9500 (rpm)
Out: 5000 (rpm)
